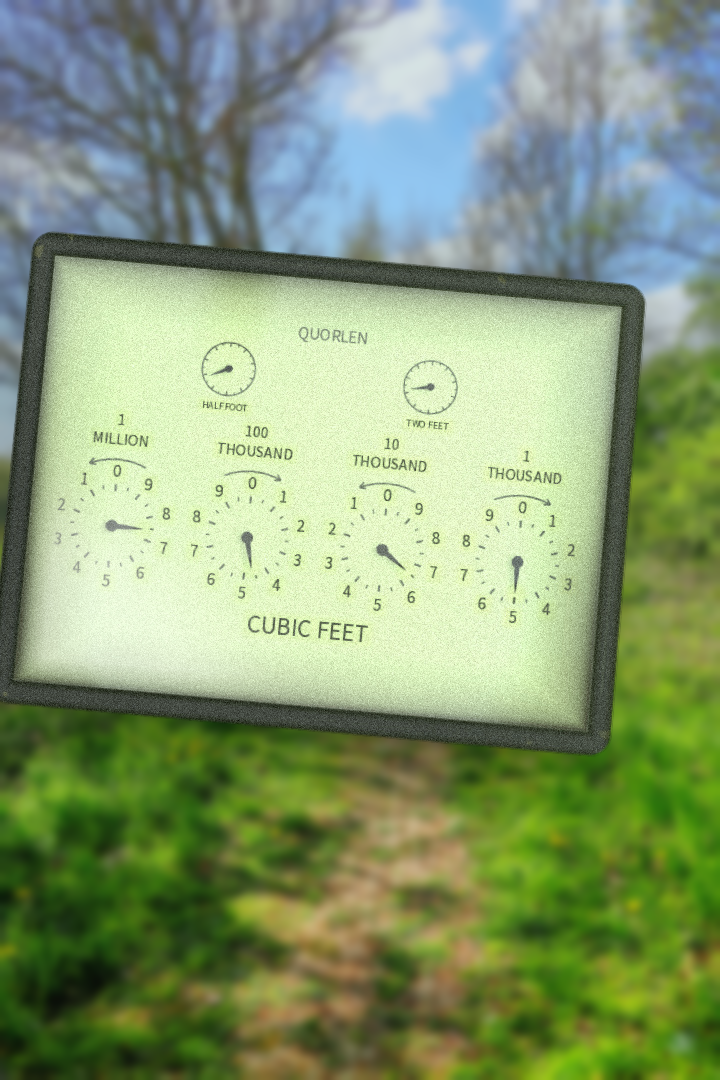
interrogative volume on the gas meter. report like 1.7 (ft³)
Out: 746500 (ft³)
